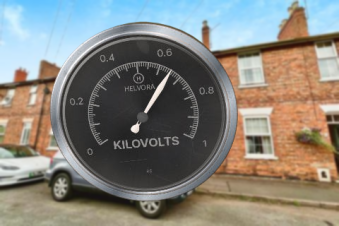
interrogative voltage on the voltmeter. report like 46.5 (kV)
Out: 0.65 (kV)
